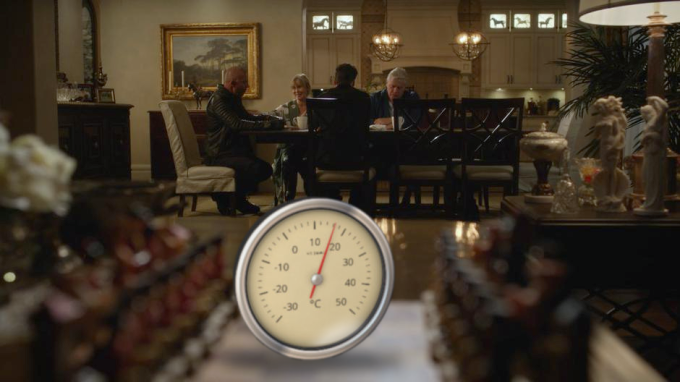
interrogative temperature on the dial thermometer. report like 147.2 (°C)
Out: 16 (°C)
